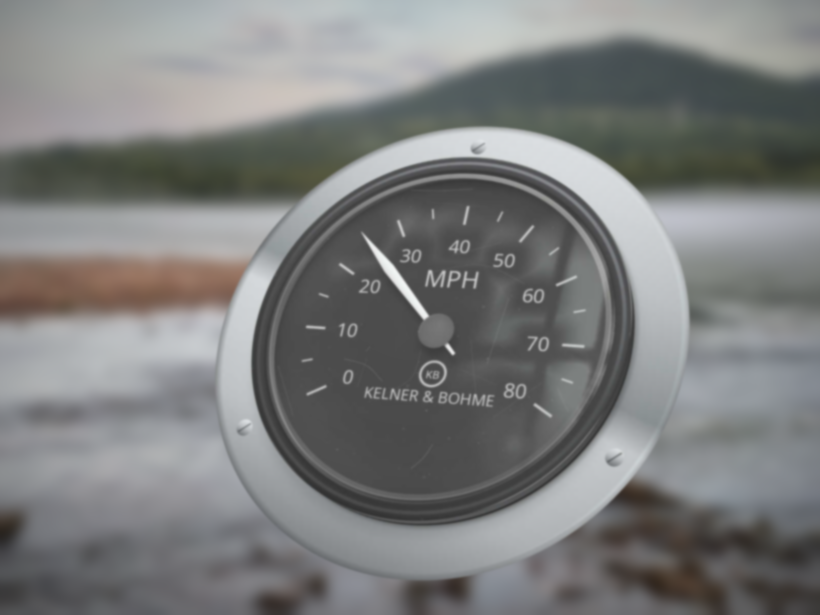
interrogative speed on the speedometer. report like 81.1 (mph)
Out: 25 (mph)
